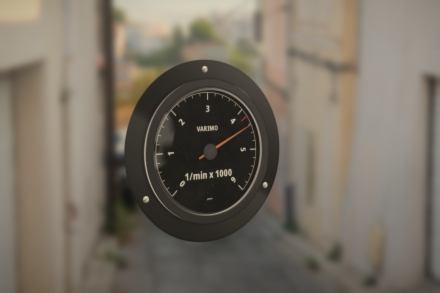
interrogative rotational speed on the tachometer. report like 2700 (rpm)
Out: 4400 (rpm)
